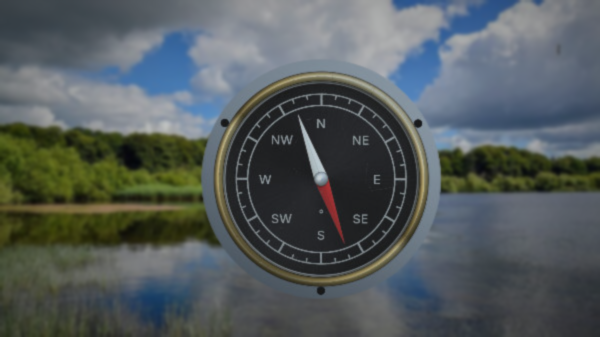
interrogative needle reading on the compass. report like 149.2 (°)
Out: 160 (°)
